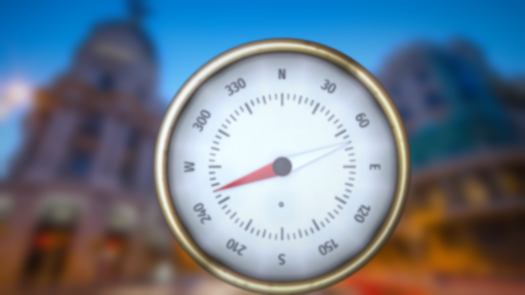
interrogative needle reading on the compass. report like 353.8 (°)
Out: 250 (°)
